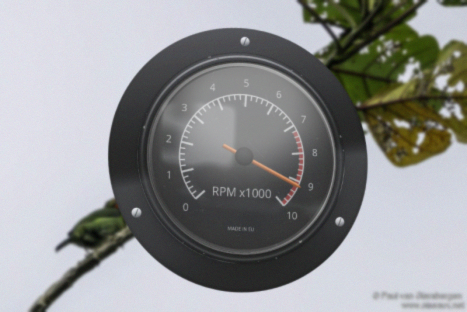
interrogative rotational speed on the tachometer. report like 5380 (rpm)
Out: 9200 (rpm)
